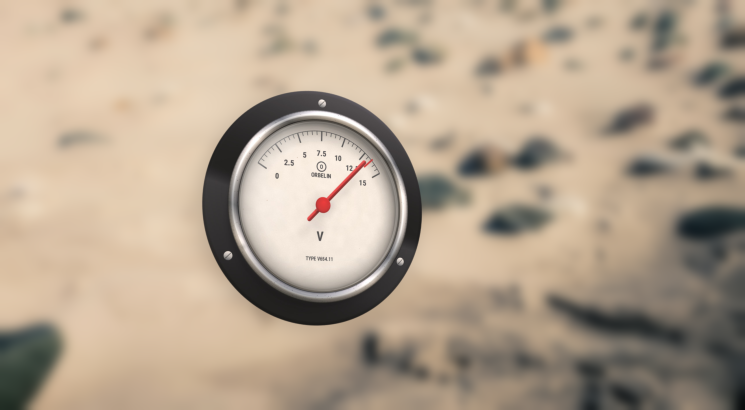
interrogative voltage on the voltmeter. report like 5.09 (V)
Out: 13 (V)
